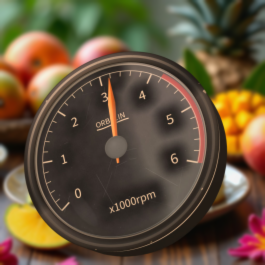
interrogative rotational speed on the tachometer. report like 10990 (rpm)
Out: 3200 (rpm)
